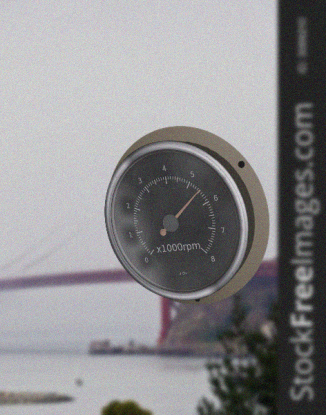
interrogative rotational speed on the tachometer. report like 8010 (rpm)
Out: 5500 (rpm)
